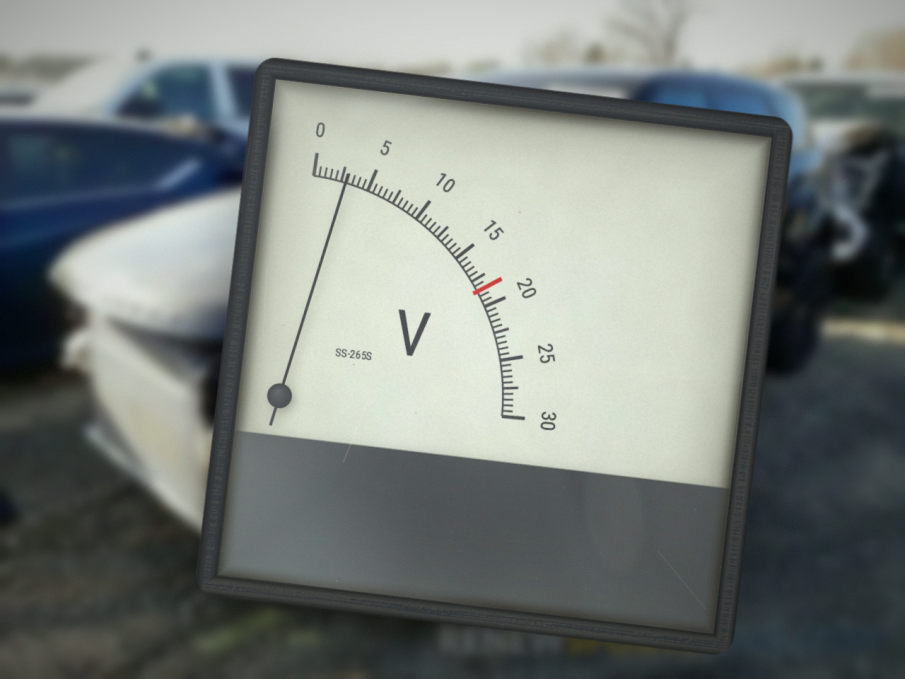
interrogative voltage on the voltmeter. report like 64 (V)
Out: 3 (V)
